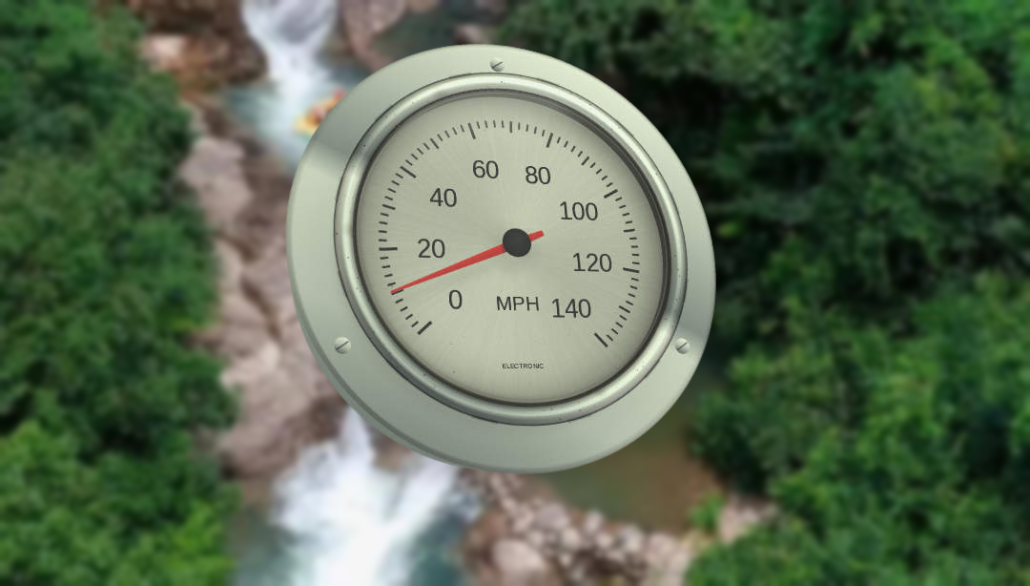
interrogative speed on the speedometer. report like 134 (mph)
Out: 10 (mph)
